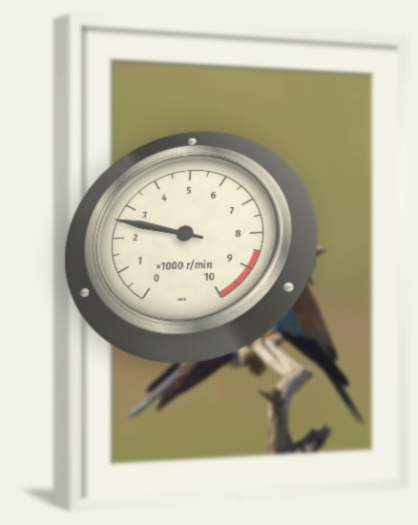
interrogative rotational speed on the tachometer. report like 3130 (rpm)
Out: 2500 (rpm)
